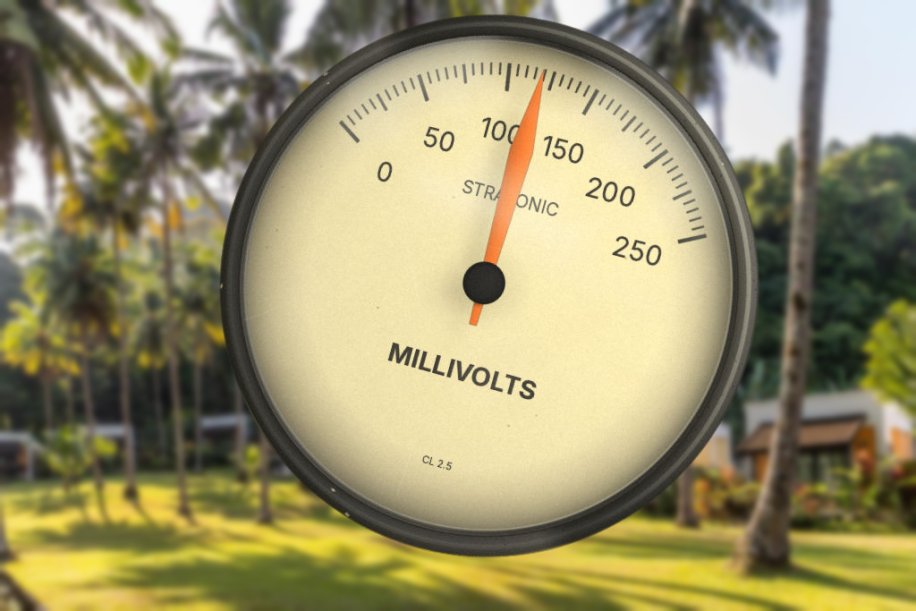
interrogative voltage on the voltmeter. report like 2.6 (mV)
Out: 120 (mV)
